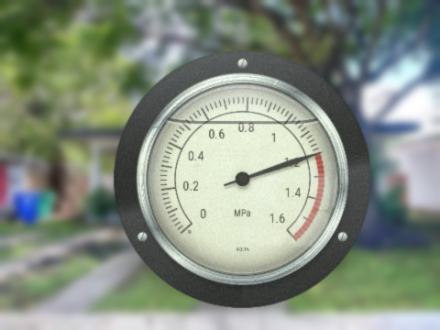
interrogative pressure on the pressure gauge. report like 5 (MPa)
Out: 1.2 (MPa)
